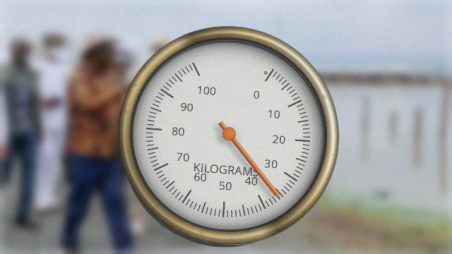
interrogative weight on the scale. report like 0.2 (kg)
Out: 36 (kg)
